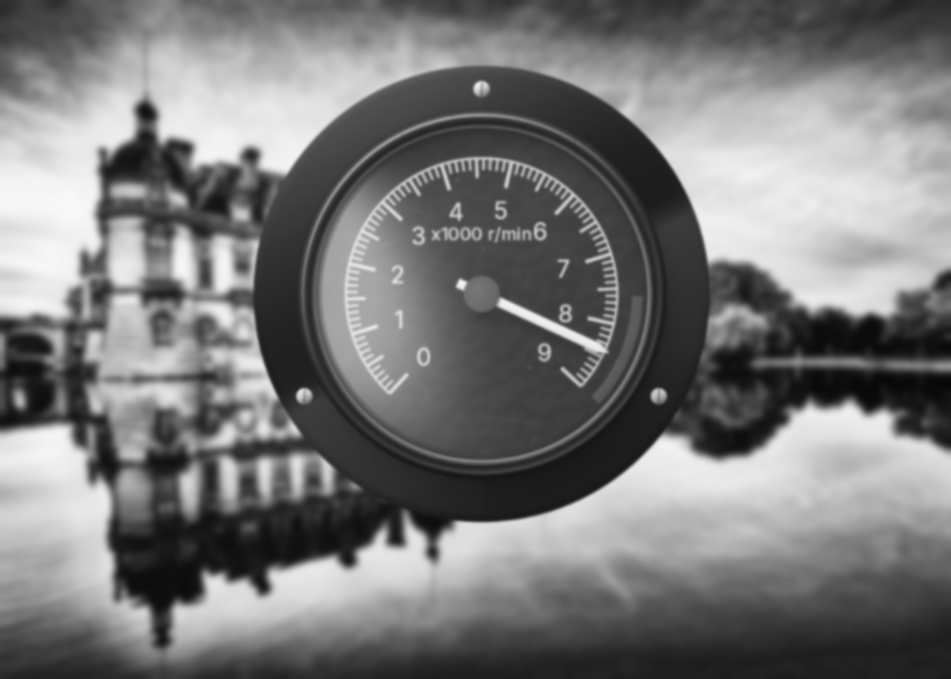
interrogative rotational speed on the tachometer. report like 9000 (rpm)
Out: 8400 (rpm)
